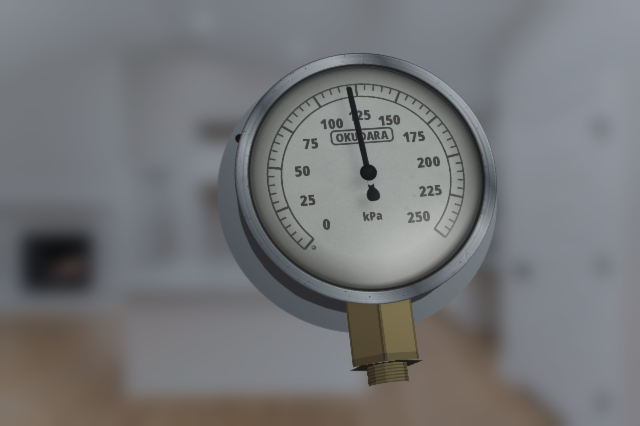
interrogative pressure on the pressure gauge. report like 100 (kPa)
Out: 120 (kPa)
